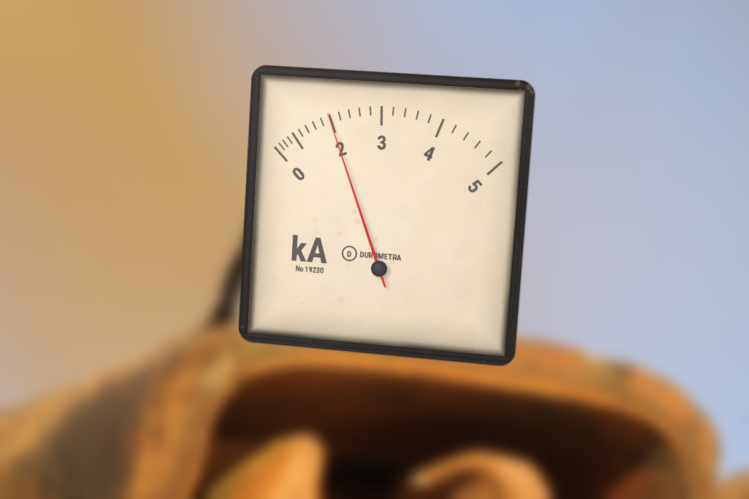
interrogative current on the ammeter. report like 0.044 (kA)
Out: 2 (kA)
